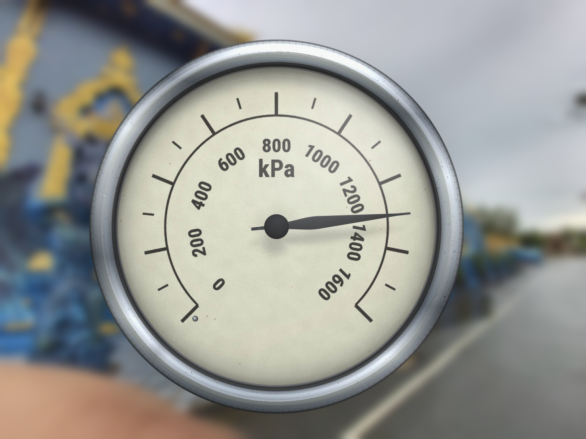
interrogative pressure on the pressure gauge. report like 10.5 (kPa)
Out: 1300 (kPa)
